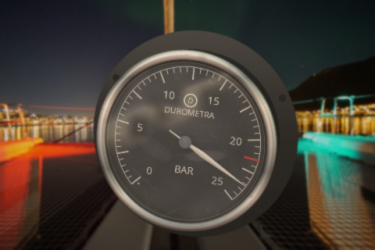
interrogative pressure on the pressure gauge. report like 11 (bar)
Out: 23.5 (bar)
